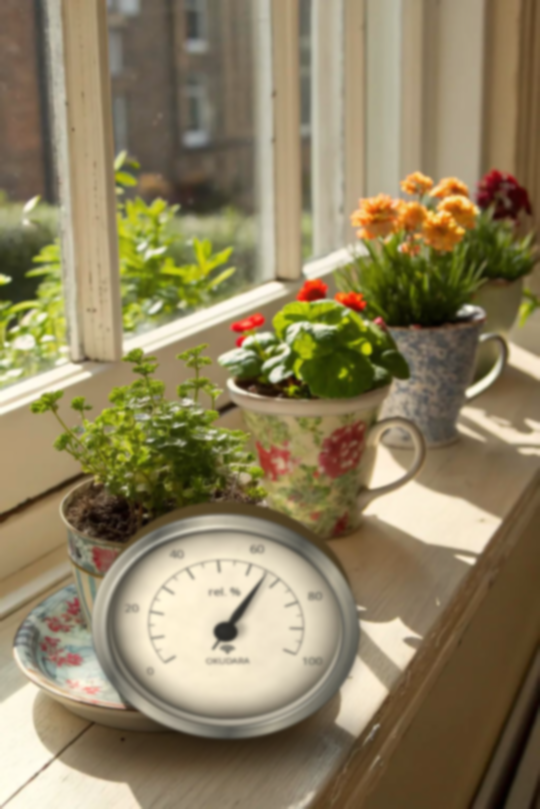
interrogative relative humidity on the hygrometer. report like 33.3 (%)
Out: 65 (%)
